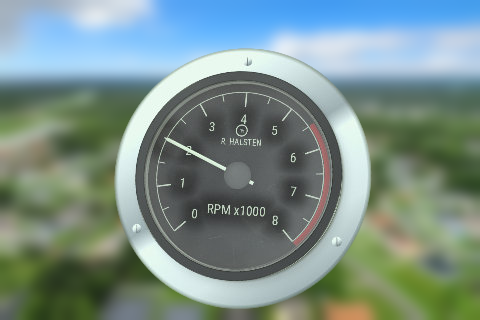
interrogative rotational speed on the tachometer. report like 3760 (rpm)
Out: 2000 (rpm)
